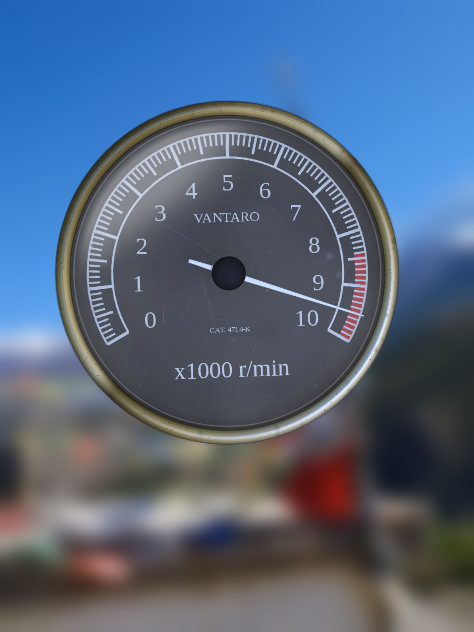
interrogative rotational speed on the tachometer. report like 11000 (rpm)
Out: 9500 (rpm)
